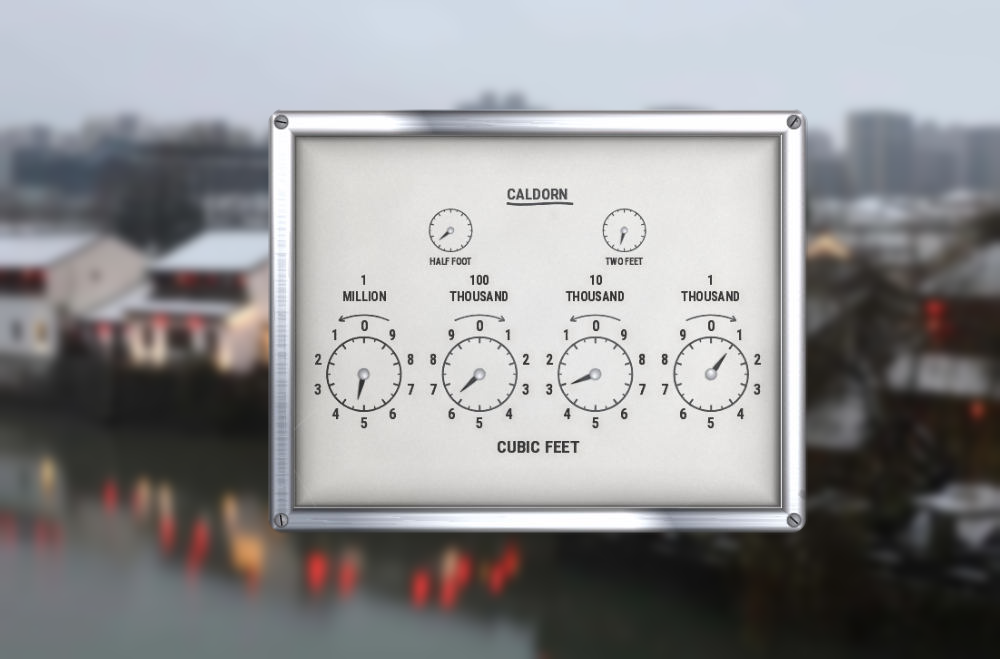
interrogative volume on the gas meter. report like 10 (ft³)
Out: 463100 (ft³)
